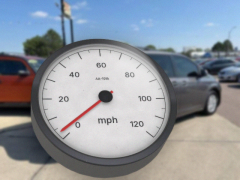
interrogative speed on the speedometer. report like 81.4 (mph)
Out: 2.5 (mph)
